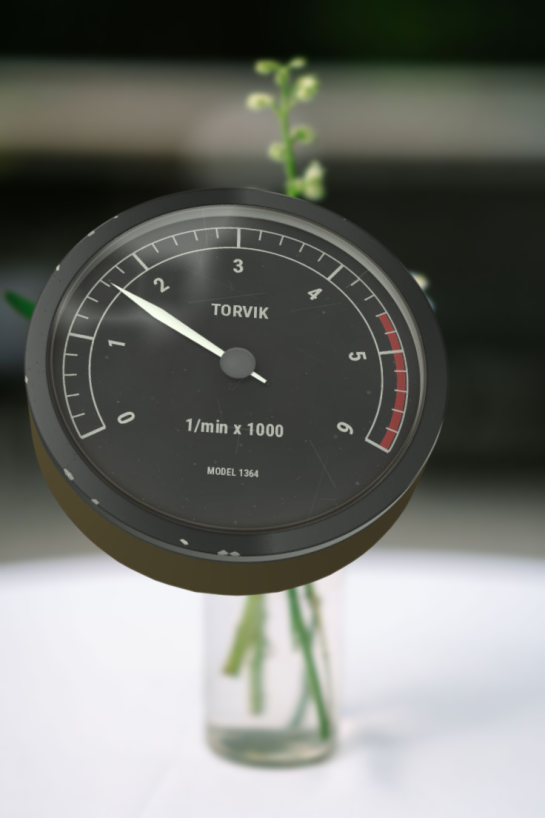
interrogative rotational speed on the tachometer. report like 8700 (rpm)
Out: 1600 (rpm)
